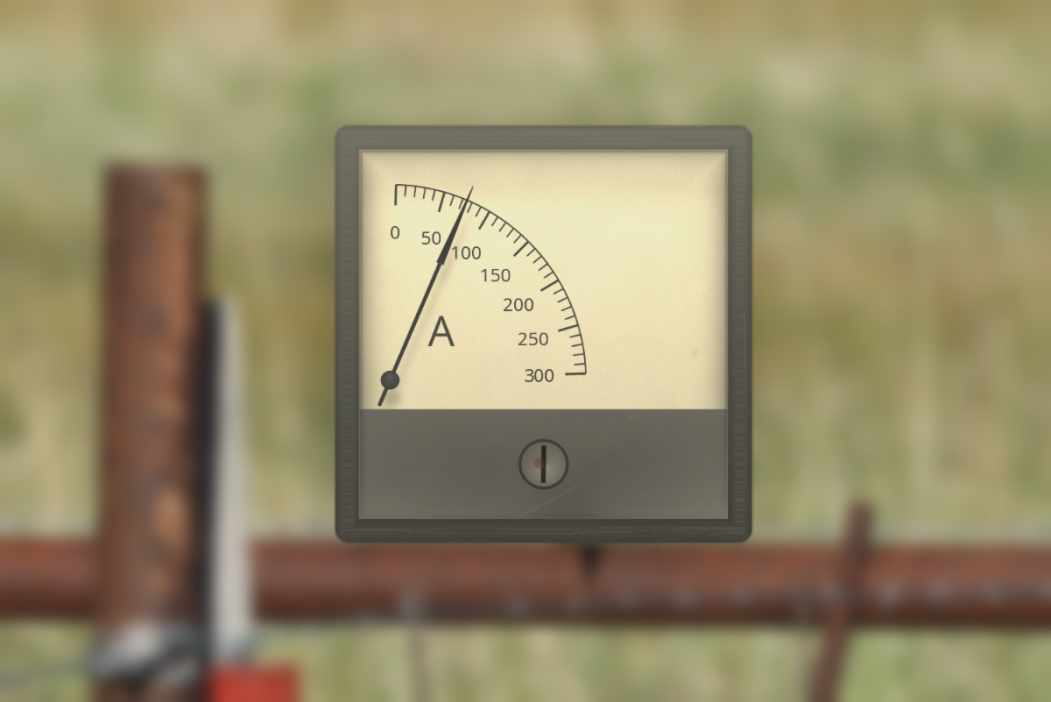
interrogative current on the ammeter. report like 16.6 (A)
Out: 75 (A)
